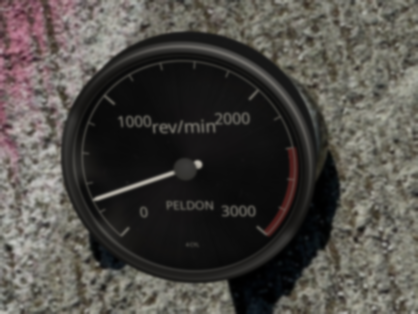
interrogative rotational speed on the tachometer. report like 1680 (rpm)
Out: 300 (rpm)
